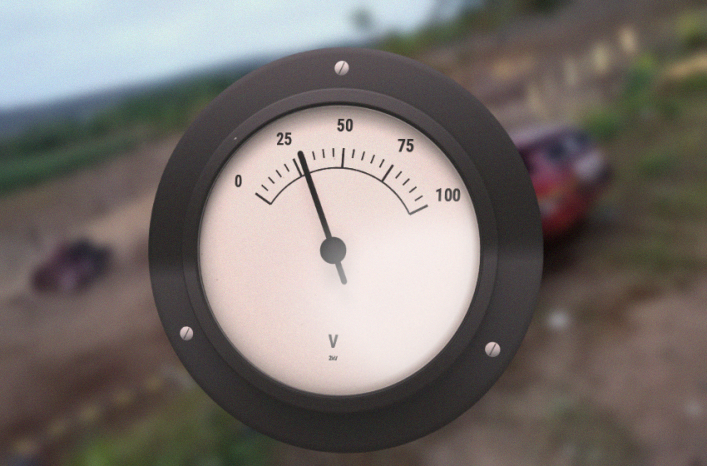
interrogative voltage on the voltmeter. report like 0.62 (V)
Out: 30 (V)
